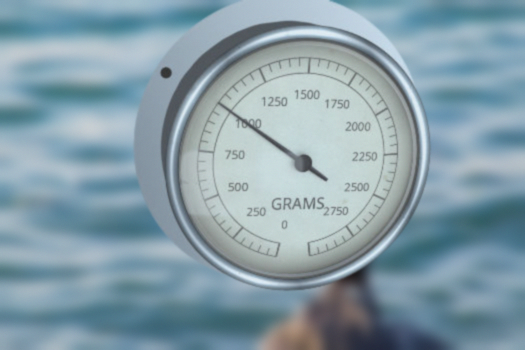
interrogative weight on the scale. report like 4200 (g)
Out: 1000 (g)
